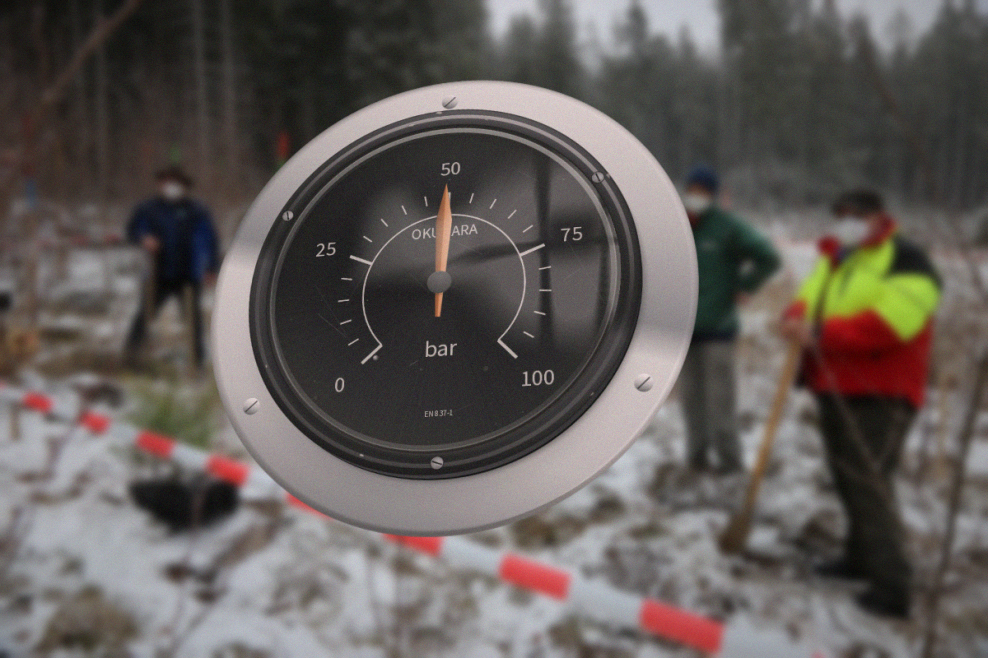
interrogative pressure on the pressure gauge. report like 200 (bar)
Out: 50 (bar)
